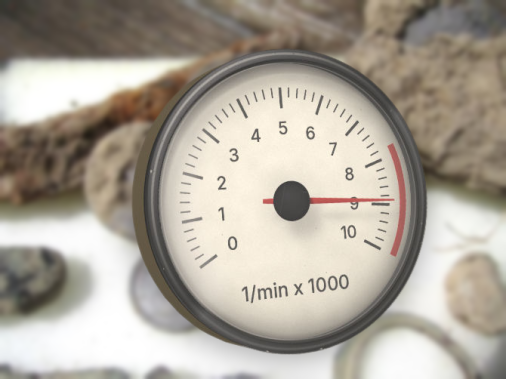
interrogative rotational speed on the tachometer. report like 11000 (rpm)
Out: 8900 (rpm)
